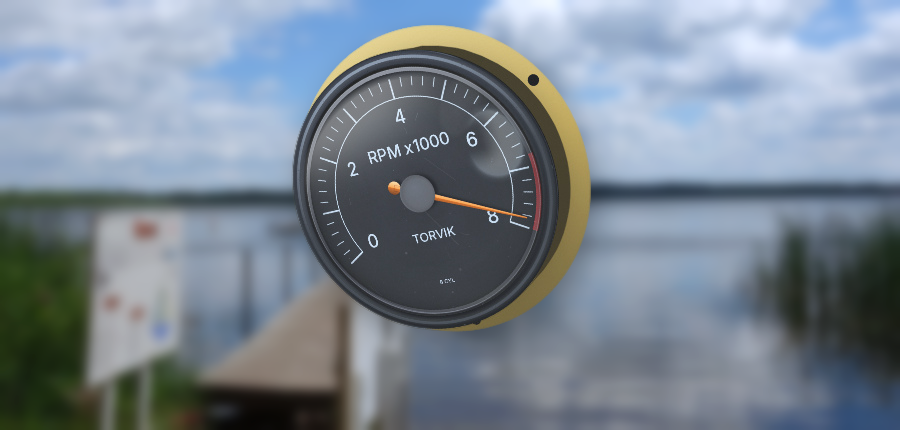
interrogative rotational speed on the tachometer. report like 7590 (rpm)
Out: 7800 (rpm)
